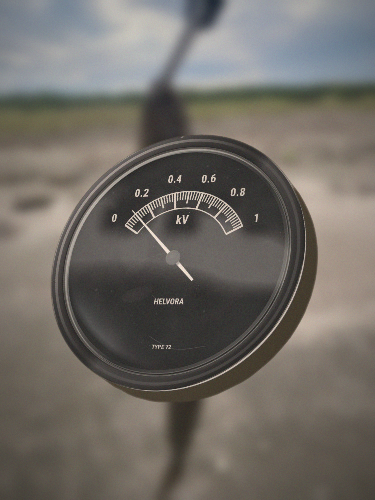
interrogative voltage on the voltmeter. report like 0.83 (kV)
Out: 0.1 (kV)
